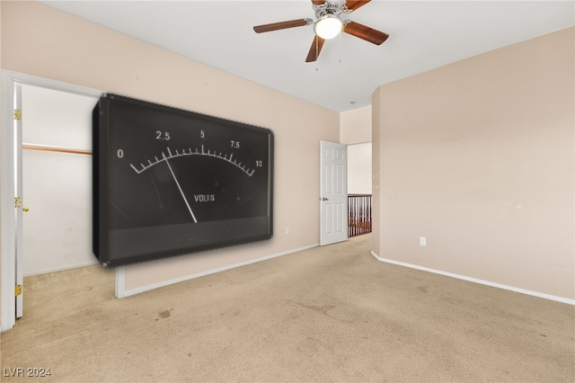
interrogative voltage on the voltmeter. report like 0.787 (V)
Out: 2 (V)
